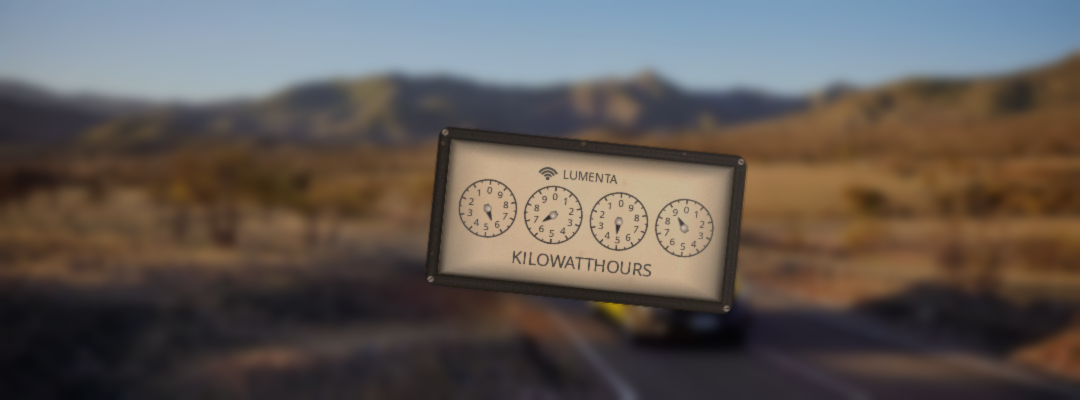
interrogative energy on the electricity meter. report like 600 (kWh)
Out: 5649 (kWh)
